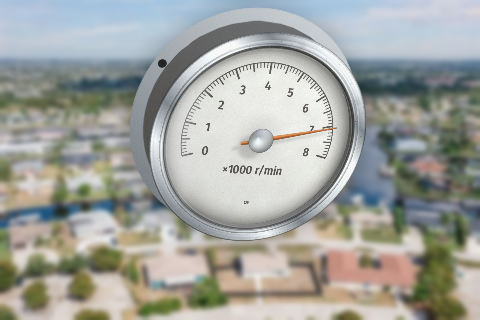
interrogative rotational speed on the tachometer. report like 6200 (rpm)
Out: 7000 (rpm)
